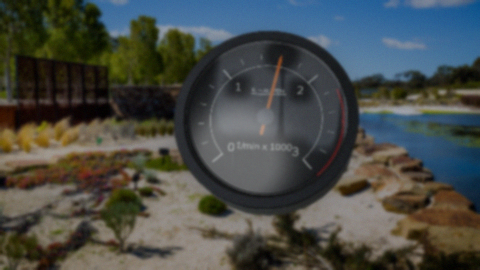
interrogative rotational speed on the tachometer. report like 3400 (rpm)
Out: 1600 (rpm)
